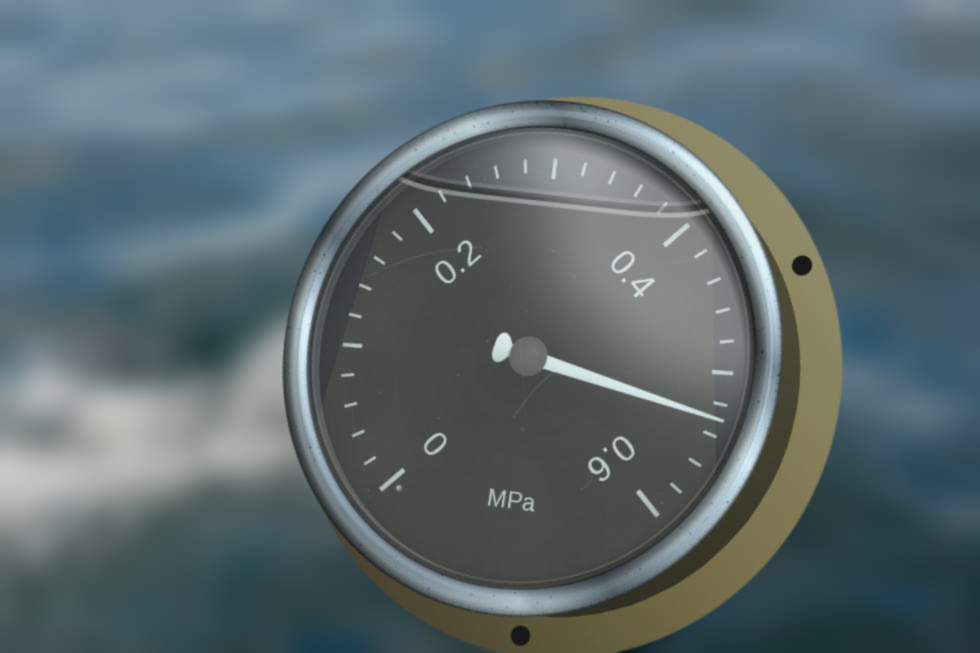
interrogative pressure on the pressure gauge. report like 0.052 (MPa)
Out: 0.53 (MPa)
